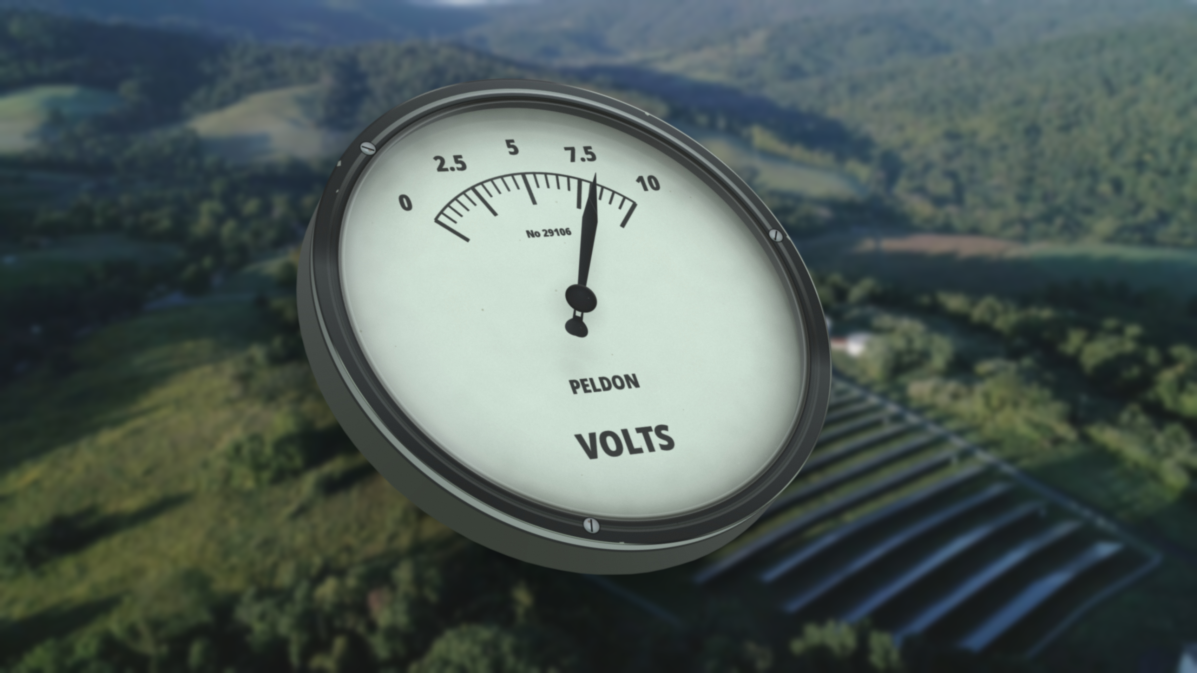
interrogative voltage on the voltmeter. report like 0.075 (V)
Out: 8 (V)
